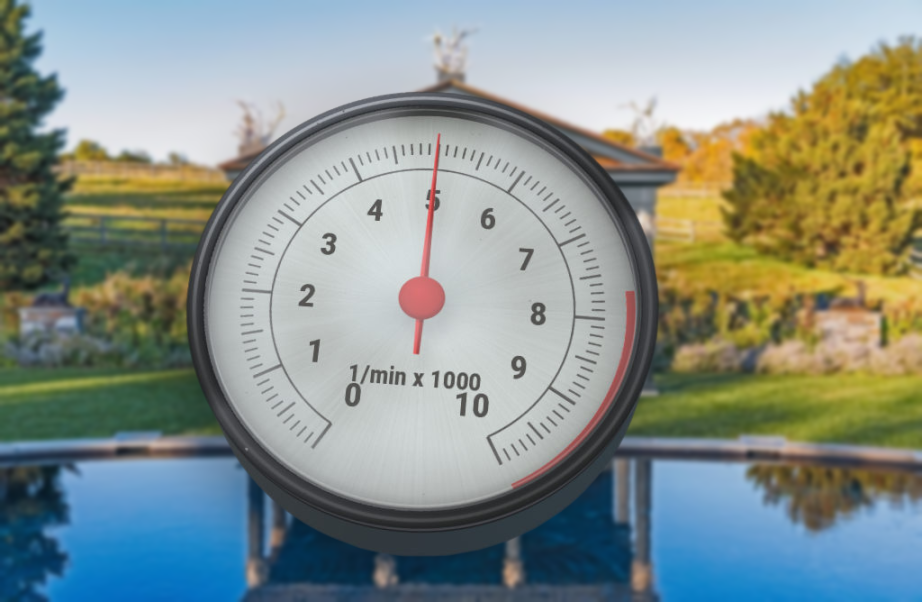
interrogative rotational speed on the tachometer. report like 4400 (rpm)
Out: 5000 (rpm)
